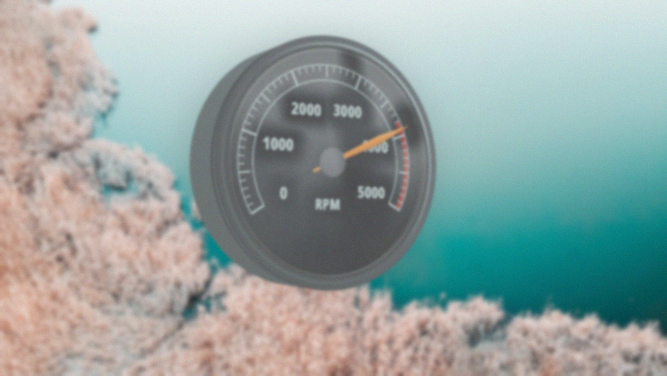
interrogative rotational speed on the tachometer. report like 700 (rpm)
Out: 3900 (rpm)
